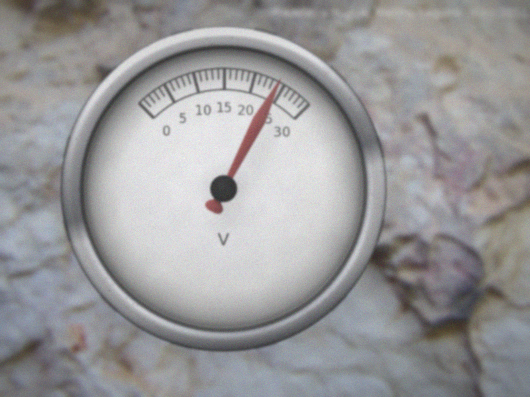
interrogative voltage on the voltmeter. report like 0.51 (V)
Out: 24 (V)
